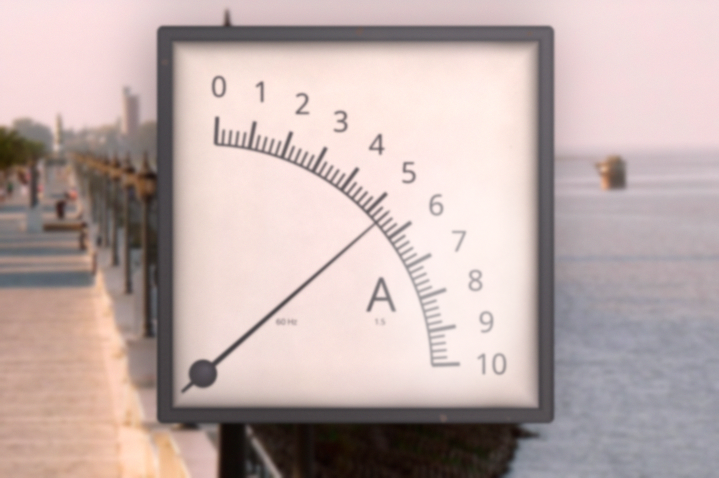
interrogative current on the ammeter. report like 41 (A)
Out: 5.4 (A)
